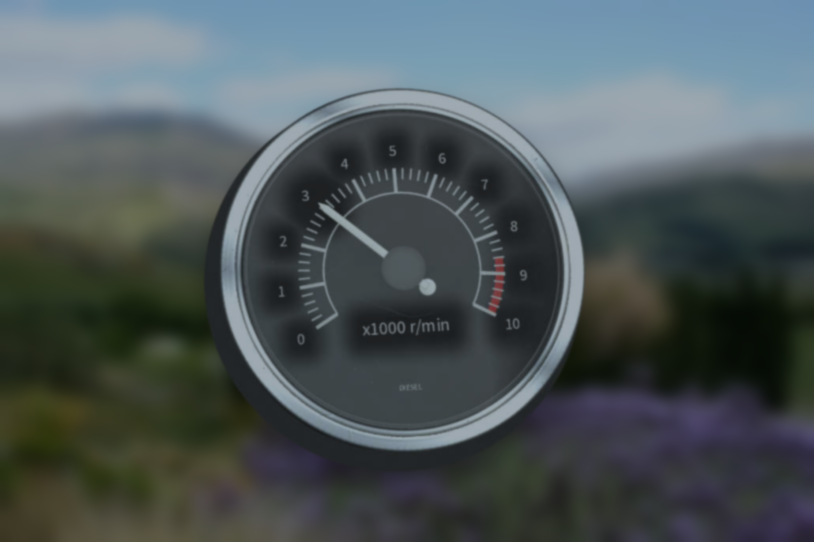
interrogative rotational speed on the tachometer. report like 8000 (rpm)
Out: 3000 (rpm)
